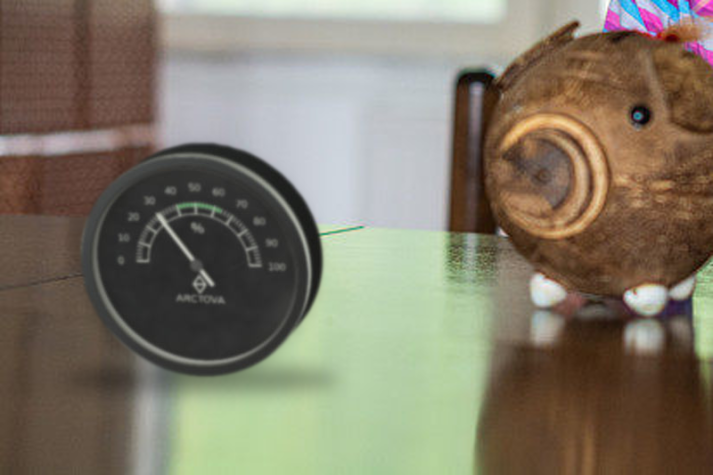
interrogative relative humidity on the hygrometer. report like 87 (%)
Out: 30 (%)
